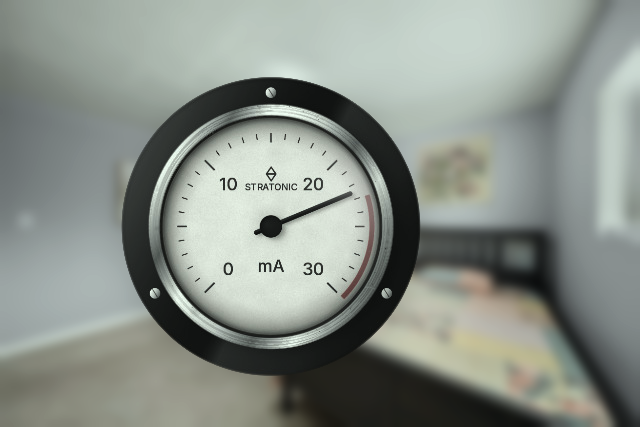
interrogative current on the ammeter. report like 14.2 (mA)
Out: 22.5 (mA)
